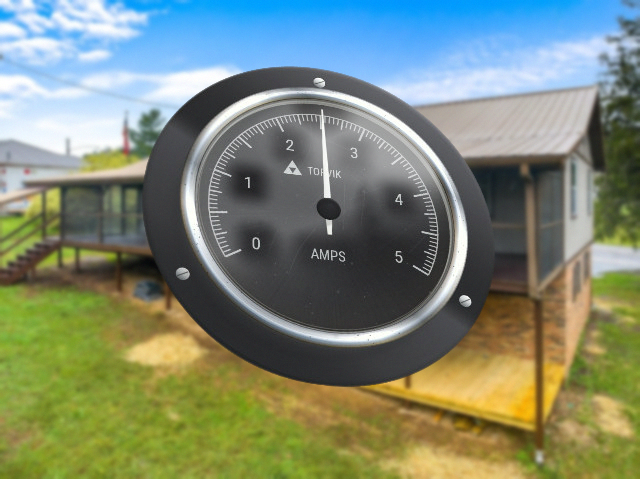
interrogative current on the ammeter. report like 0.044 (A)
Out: 2.5 (A)
